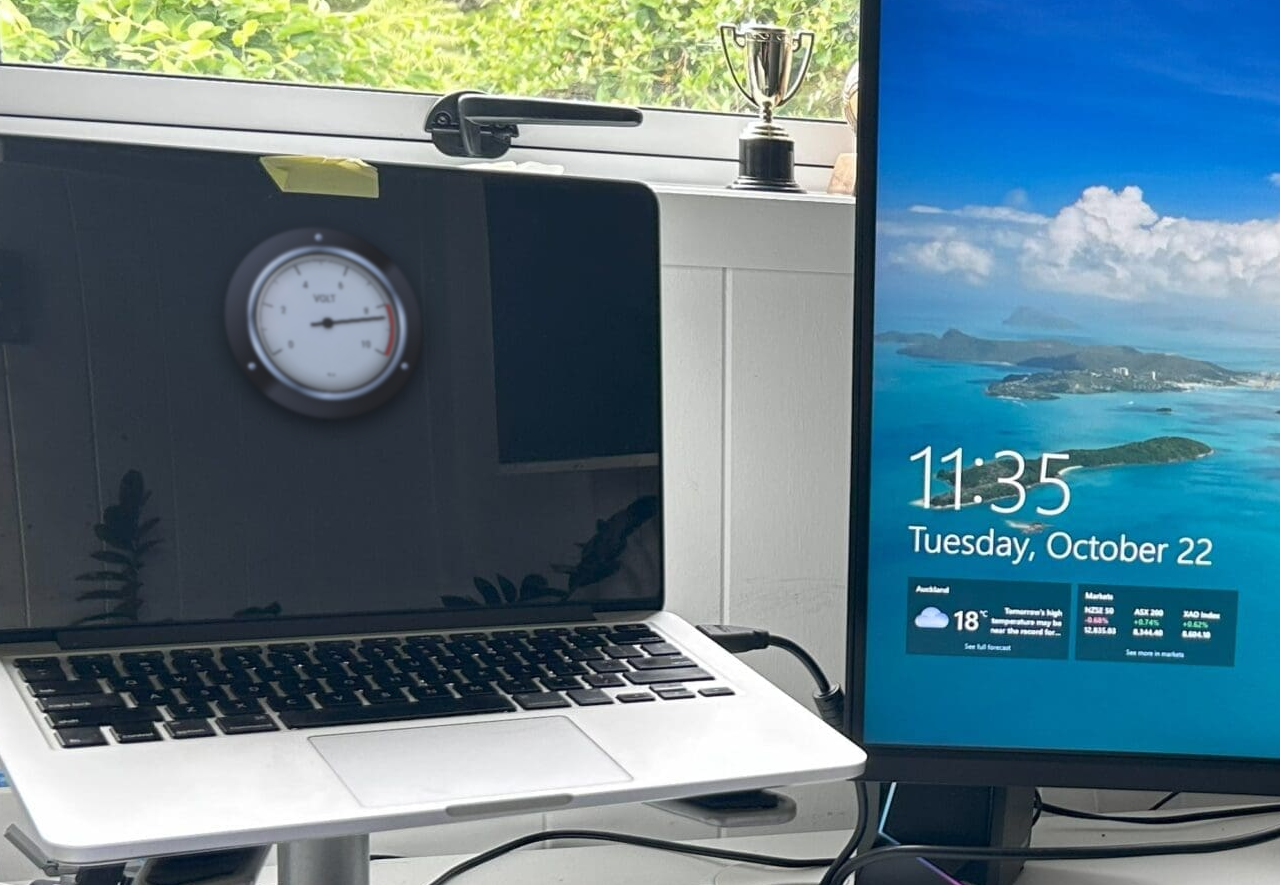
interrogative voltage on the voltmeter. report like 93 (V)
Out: 8.5 (V)
